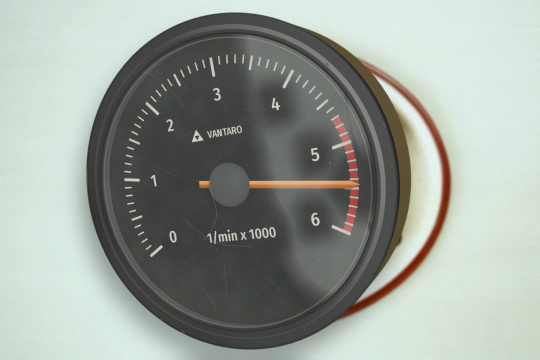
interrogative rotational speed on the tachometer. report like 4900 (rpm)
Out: 5450 (rpm)
